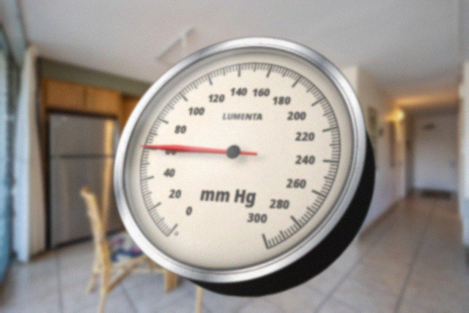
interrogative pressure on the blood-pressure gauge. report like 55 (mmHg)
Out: 60 (mmHg)
